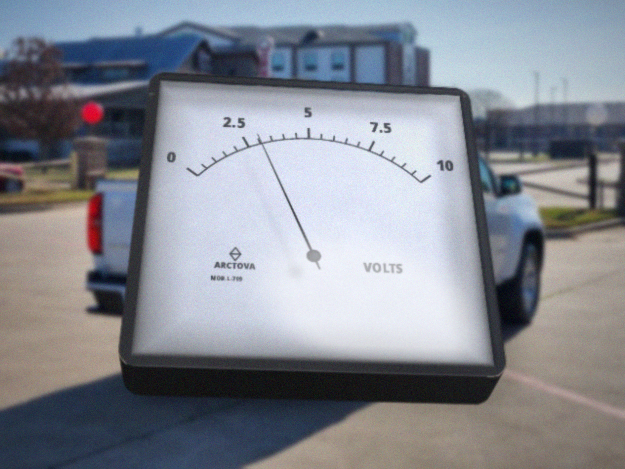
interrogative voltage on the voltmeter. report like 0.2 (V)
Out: 3 (V)
